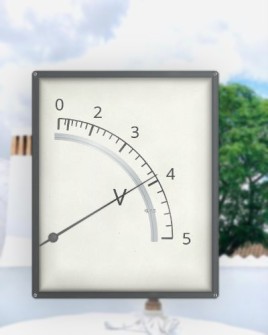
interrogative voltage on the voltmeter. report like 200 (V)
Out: 3.9 (V)
